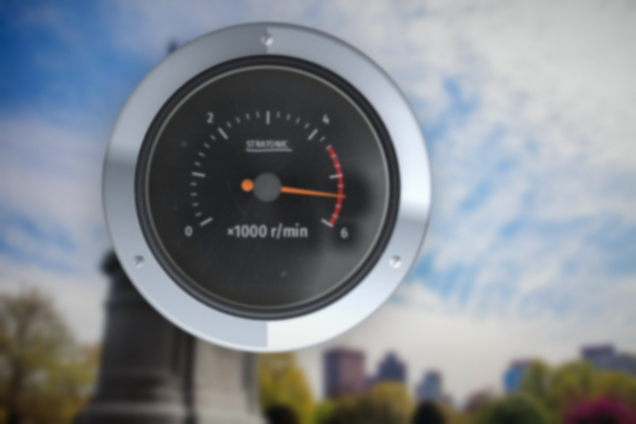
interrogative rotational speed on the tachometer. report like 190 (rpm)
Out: 5400 (rpm)
